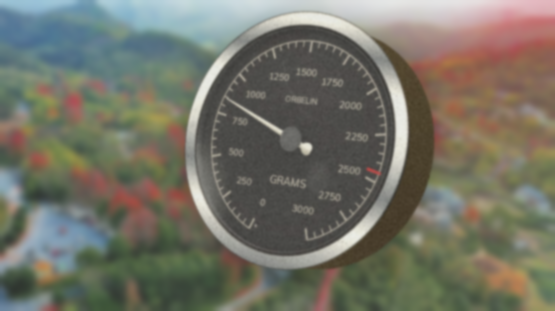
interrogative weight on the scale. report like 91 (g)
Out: 850 (g)
